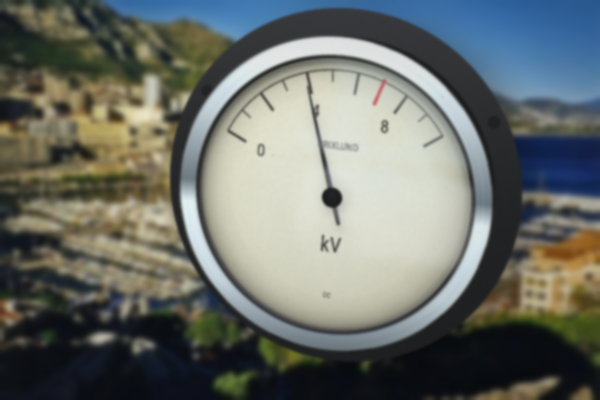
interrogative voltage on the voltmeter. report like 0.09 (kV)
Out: 4 (kV)
